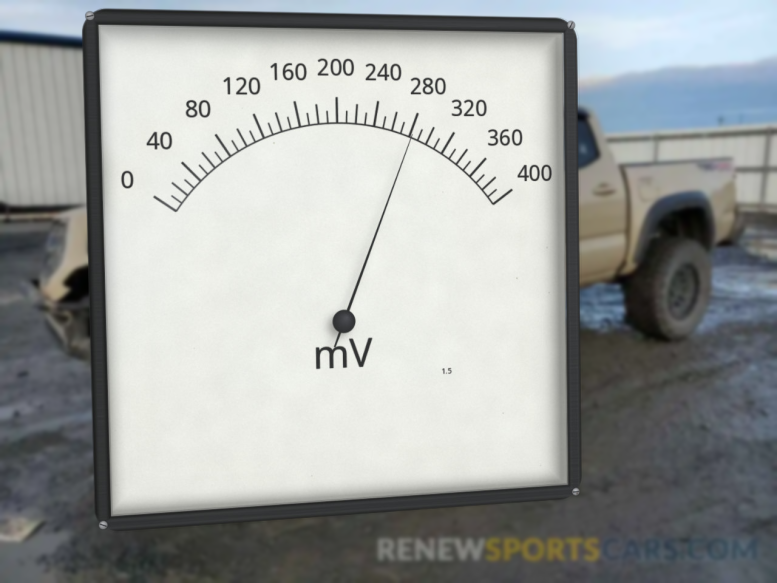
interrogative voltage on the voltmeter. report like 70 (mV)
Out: 280 (mV)
